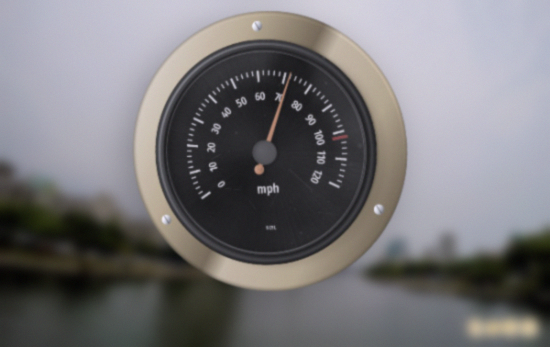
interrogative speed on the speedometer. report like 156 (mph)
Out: 72 (mph)
